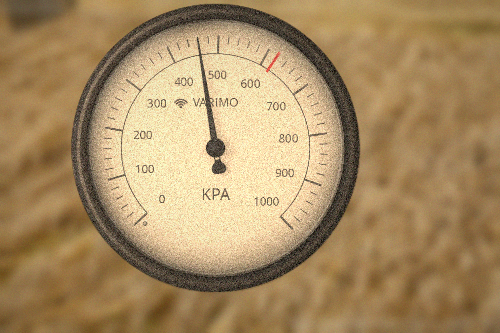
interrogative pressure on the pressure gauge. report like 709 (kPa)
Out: 460 (kPa)
